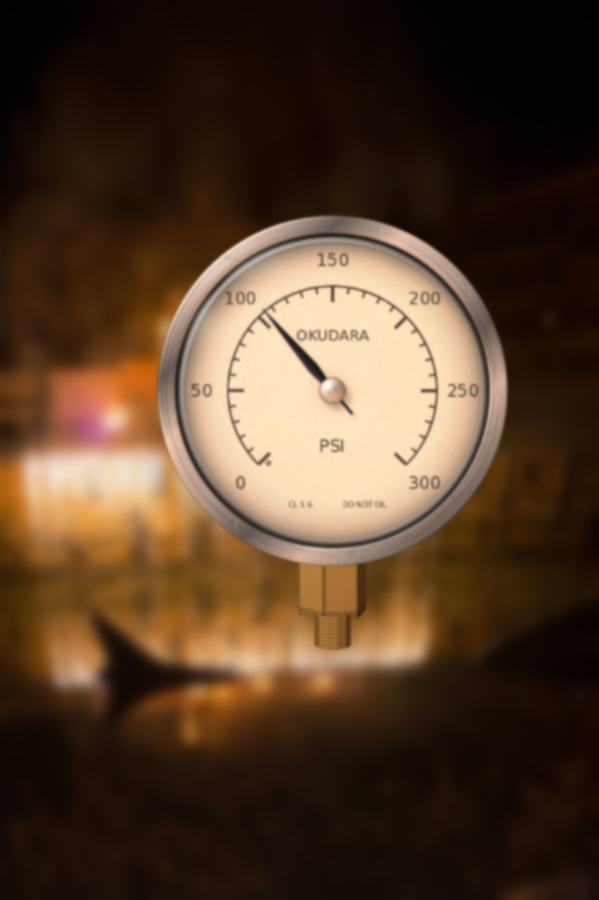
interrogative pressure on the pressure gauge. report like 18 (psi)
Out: 105 (psi)
